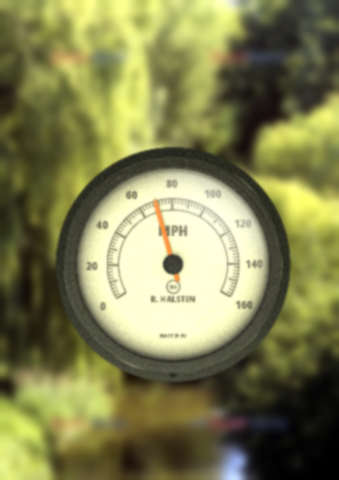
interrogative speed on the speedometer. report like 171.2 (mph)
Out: 70 (mph)
